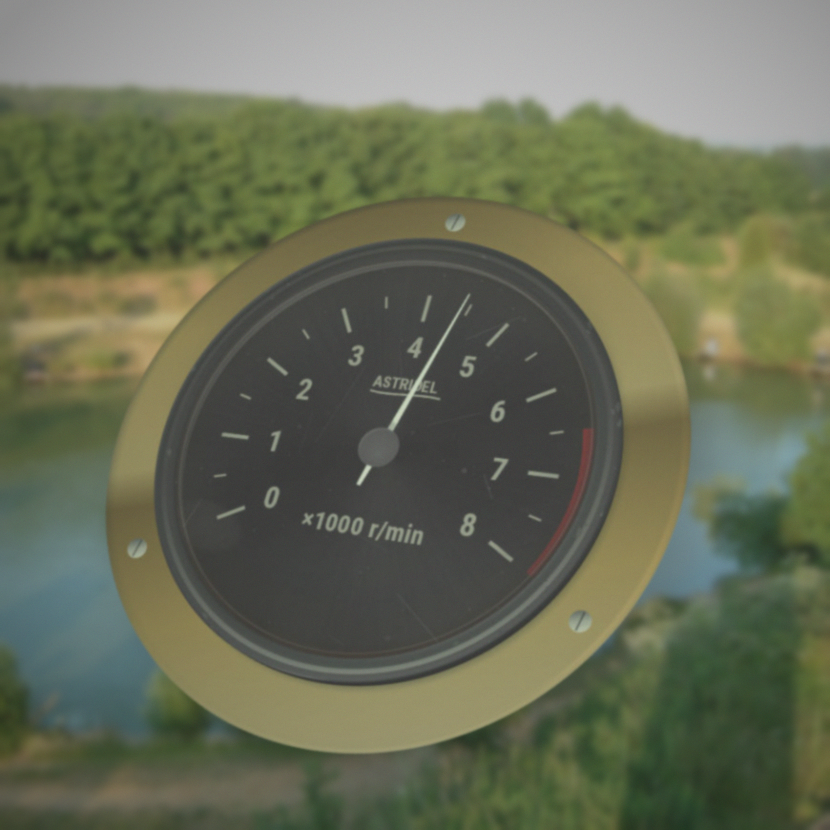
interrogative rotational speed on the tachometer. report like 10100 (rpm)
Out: 4500 (rpm)
